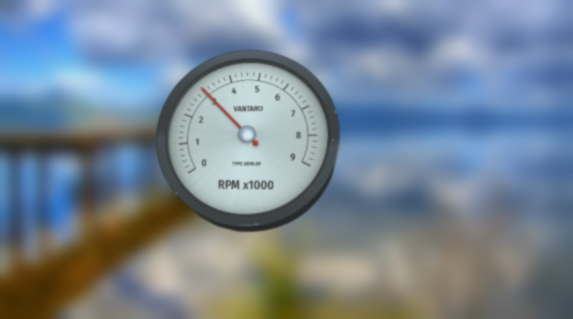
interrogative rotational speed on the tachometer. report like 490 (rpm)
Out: 3000 (rpm)
